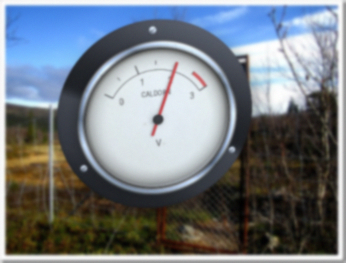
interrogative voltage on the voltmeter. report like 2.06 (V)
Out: 2 (V)
